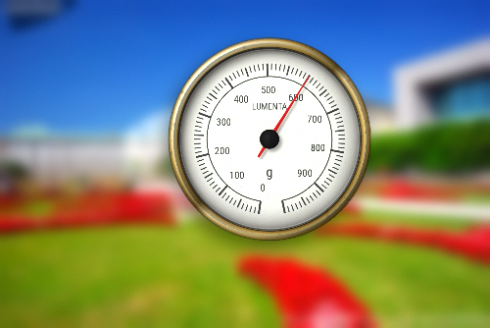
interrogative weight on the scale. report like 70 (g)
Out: 600 (g)
